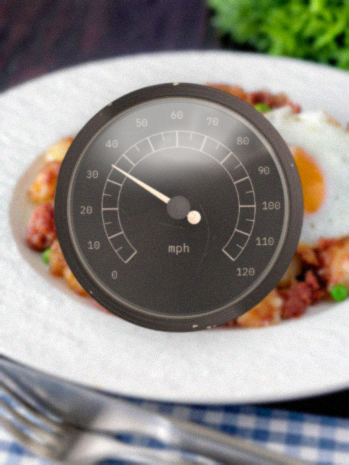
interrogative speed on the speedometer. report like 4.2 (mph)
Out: 35 (mph)
